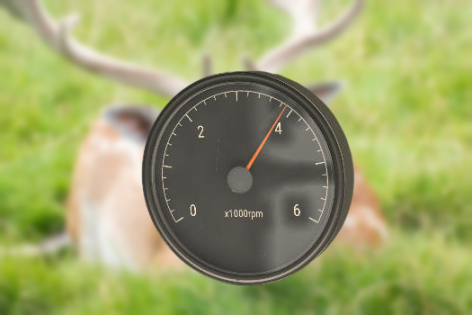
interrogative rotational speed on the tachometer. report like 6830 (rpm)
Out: 3900 (rpm)
